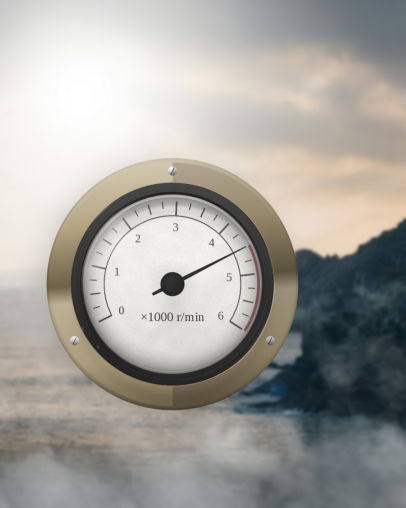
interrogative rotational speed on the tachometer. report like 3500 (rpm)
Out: 4500 (rpm)
